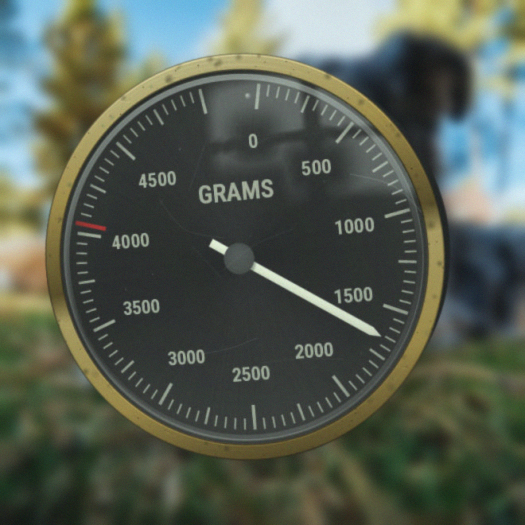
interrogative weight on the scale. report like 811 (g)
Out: 1650 (g)
